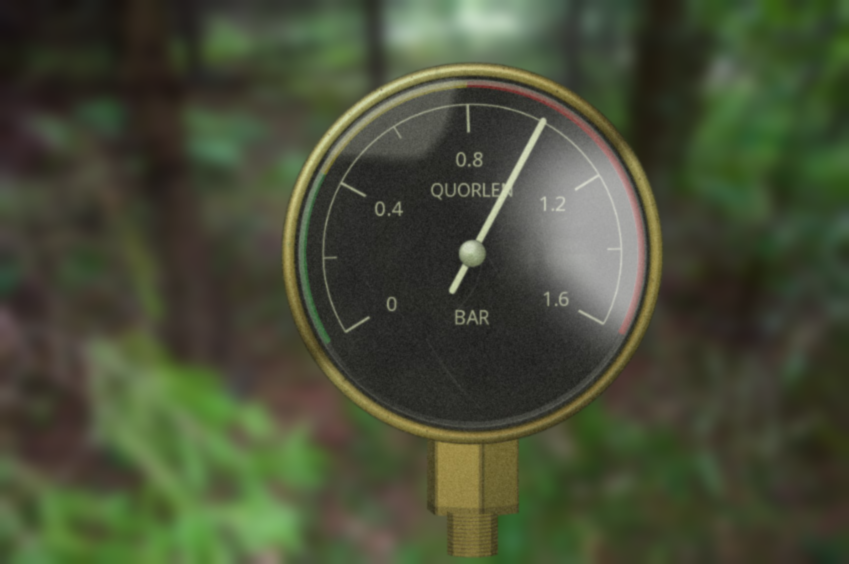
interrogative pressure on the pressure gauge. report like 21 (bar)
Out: 1 (bar)
